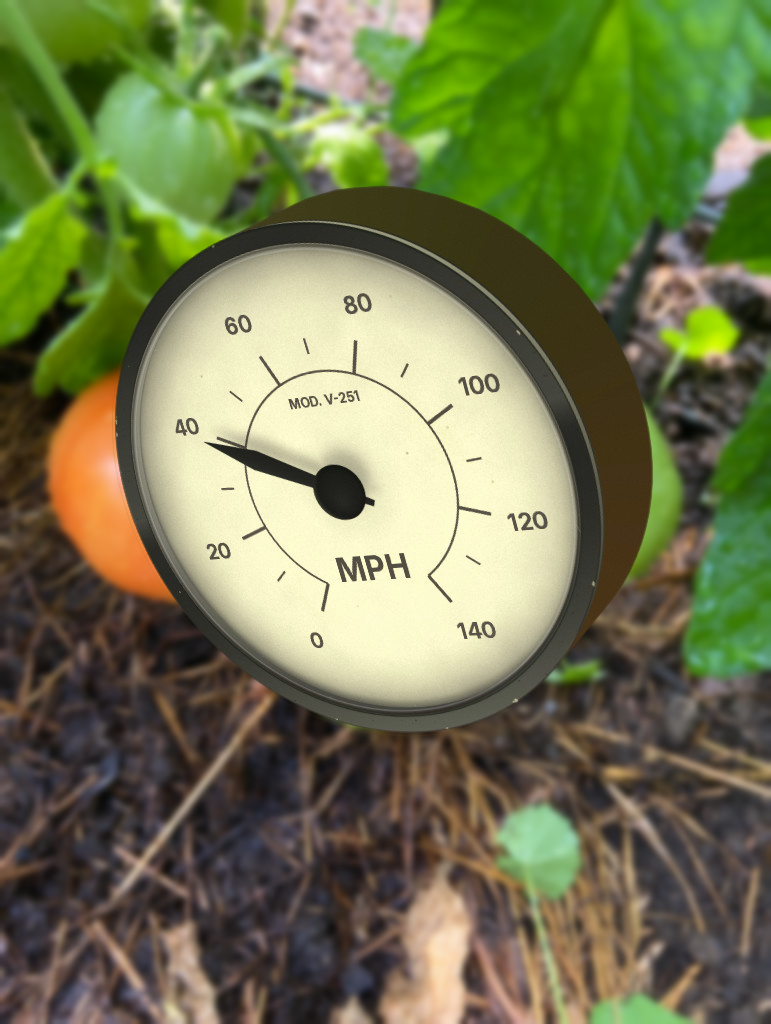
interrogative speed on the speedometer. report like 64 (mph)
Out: 40 (mph)
